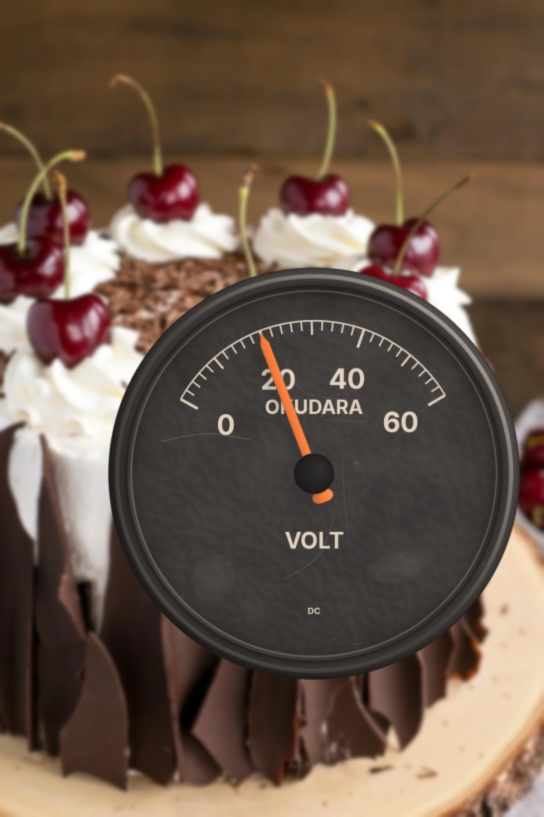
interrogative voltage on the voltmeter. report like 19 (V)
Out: 20 (V)
